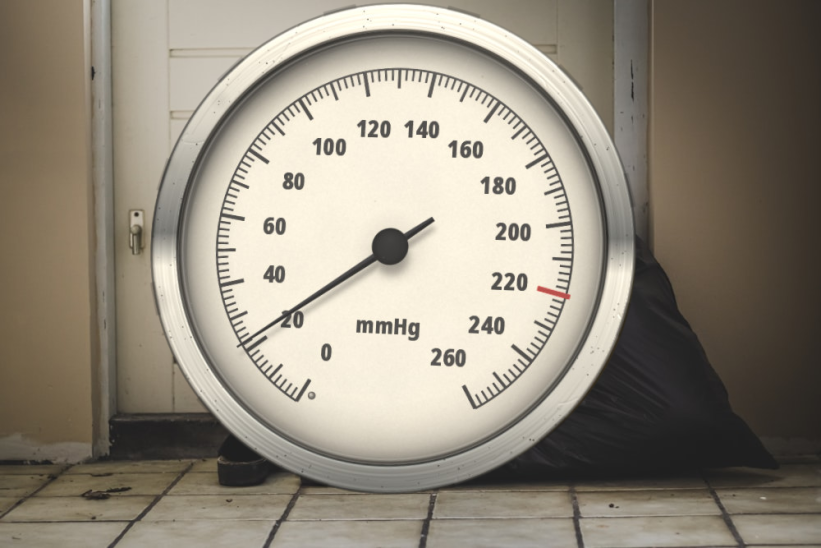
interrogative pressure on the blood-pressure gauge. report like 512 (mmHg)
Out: 22 (mmHg)
